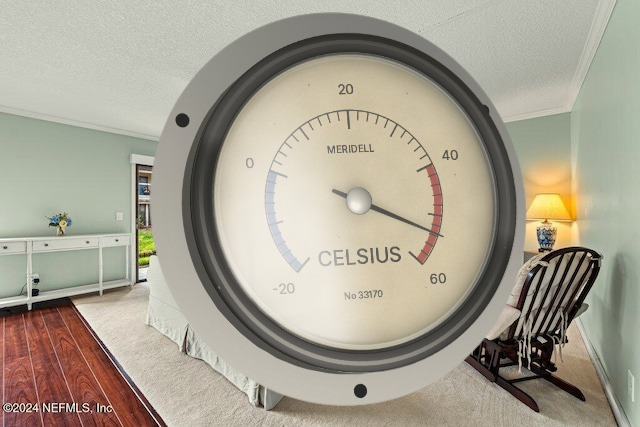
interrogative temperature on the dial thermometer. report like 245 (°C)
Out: 54 (°C)
